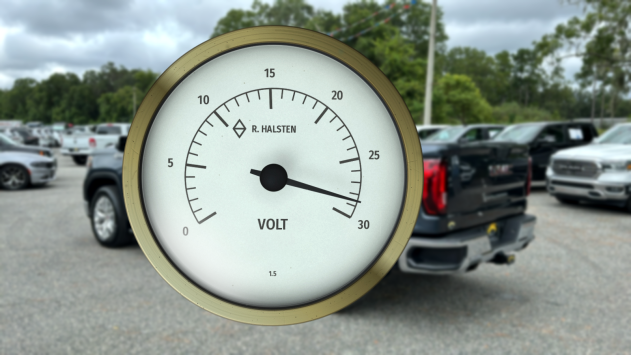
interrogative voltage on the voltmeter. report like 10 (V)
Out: 28.5 (V)
